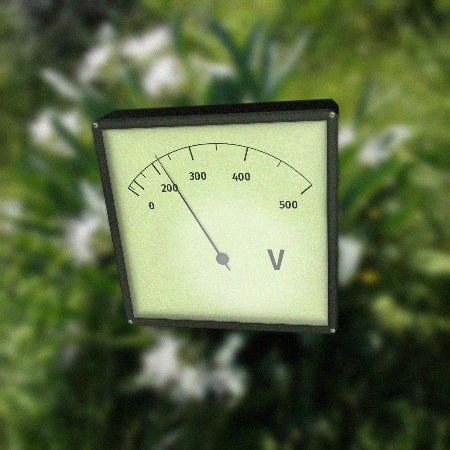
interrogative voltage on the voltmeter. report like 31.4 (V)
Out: 225 (V)
